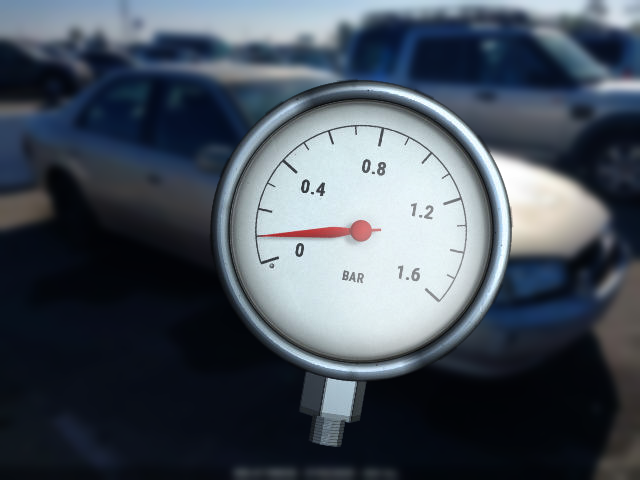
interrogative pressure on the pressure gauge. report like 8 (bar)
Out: 0.1 (bar)
